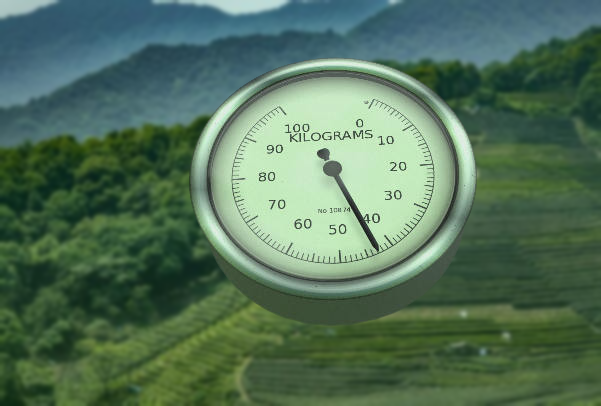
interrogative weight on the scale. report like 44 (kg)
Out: 43 (kg)
